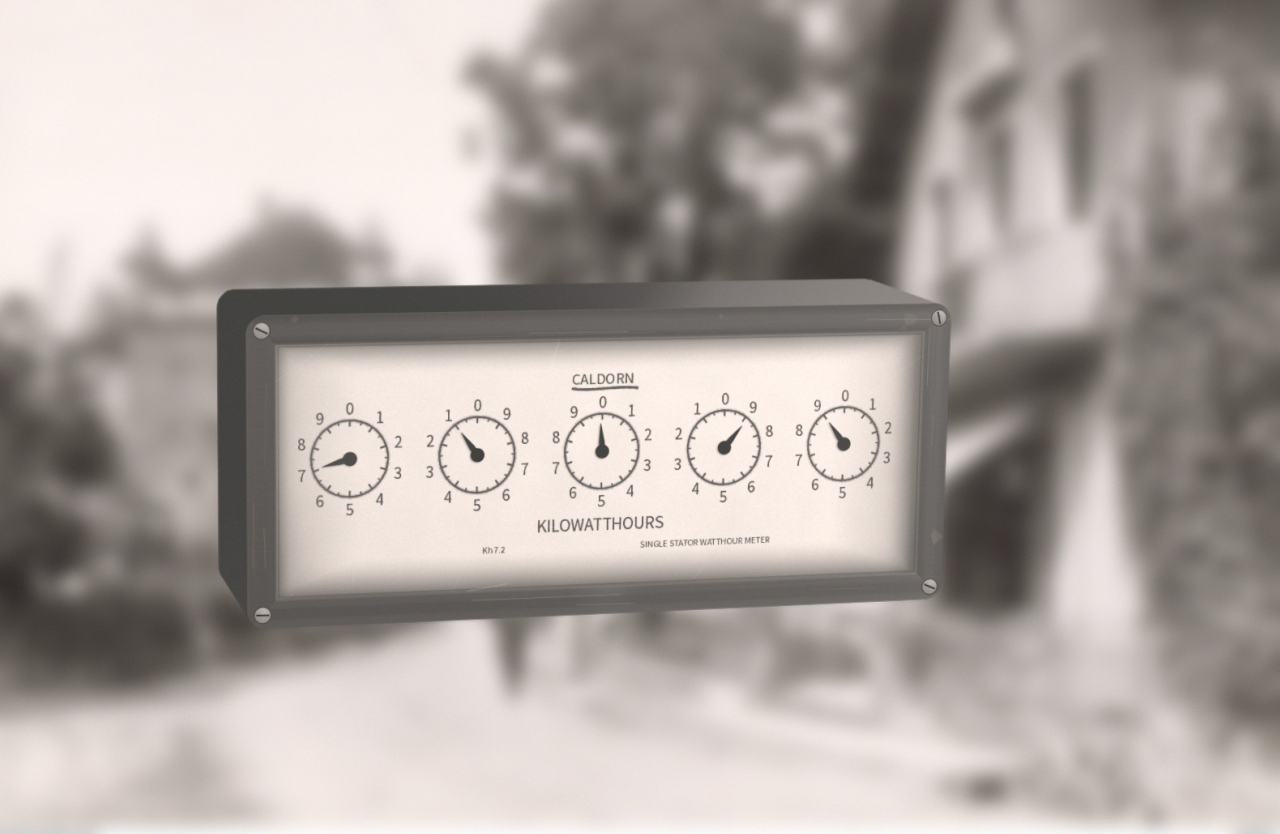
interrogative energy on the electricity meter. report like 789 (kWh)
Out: 70989 (kWh)
